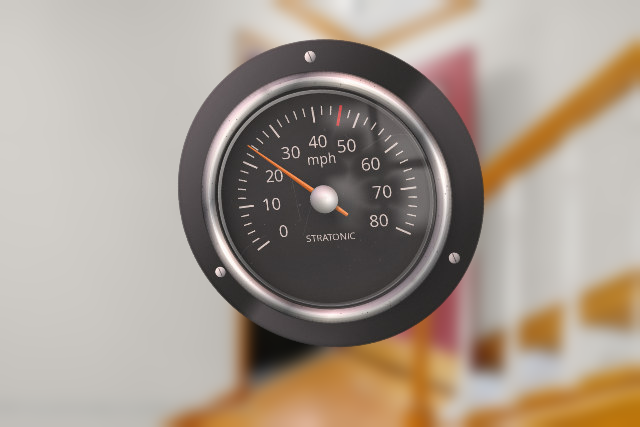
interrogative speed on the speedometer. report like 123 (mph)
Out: 24 (mph)
